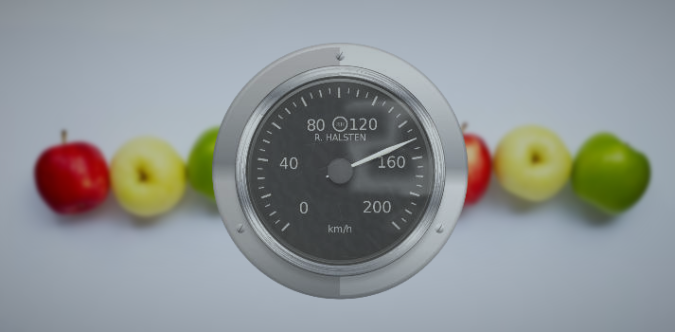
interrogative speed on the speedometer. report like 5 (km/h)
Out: 150 (km/h)
